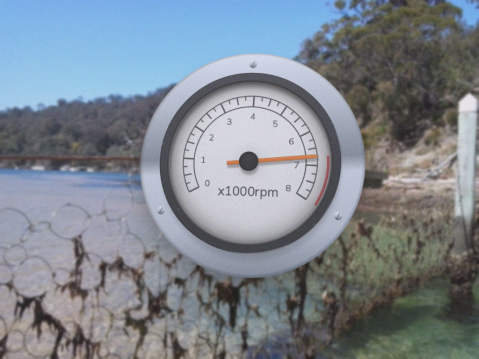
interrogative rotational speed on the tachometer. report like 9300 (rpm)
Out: 6750 (rpm)
